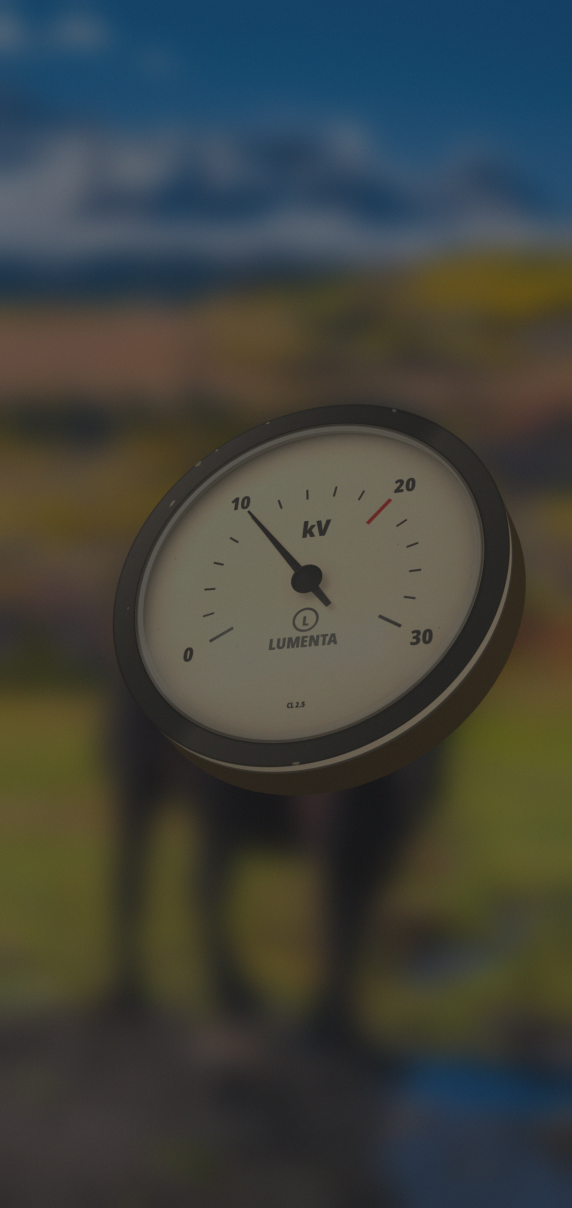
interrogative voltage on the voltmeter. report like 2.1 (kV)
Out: 10 (kV)
